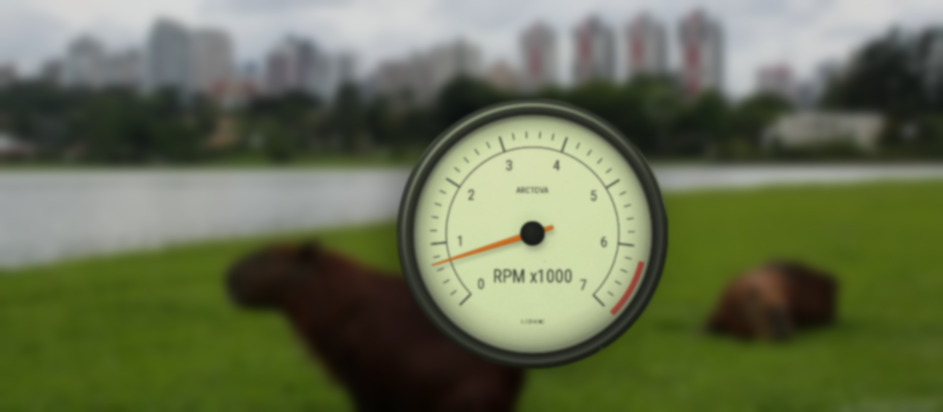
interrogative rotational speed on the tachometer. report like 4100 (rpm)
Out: 700 (rpm)
